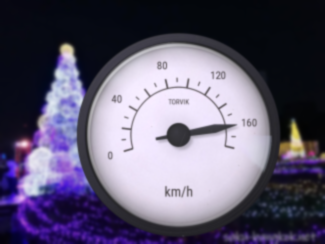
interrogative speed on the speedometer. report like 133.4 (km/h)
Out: 160 (km/h)
